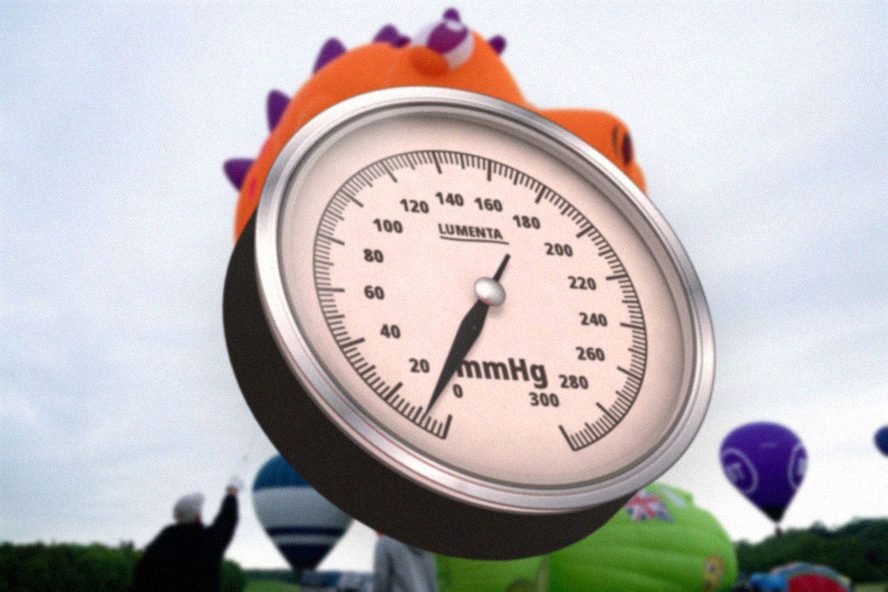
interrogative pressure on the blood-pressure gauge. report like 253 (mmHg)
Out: 8 (mmHg)
